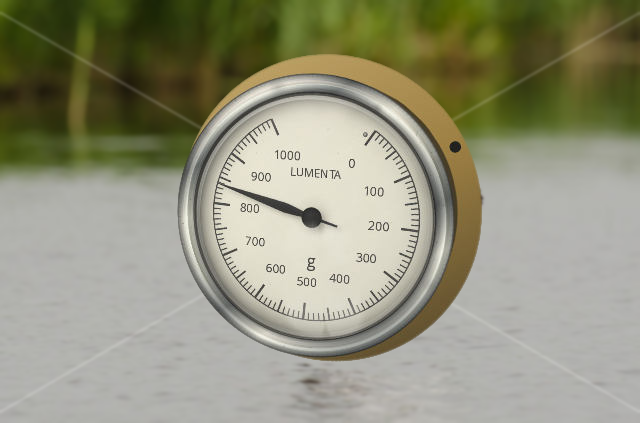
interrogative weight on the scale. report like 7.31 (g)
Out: 840 (g)
